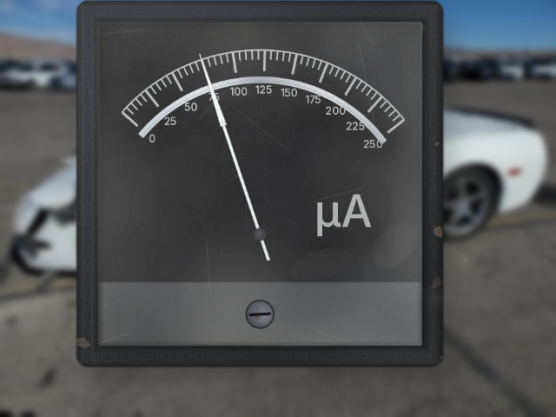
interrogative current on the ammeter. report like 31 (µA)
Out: 75 (µA)
